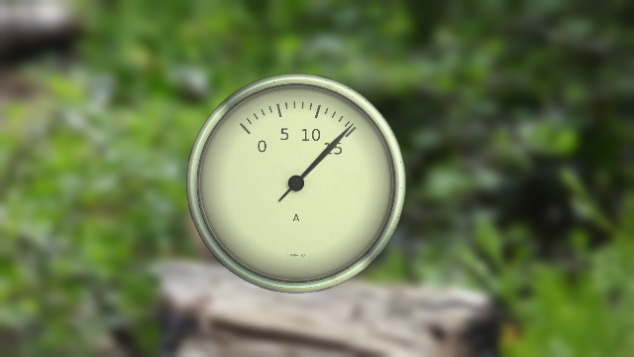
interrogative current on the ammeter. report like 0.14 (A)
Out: 14.5 (A)
